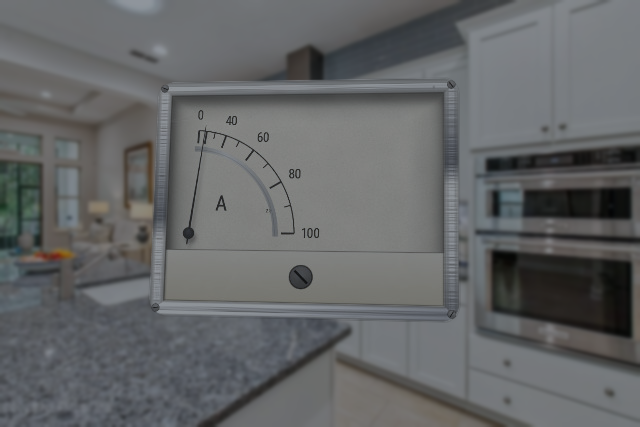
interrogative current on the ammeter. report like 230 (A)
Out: 20 (A)
